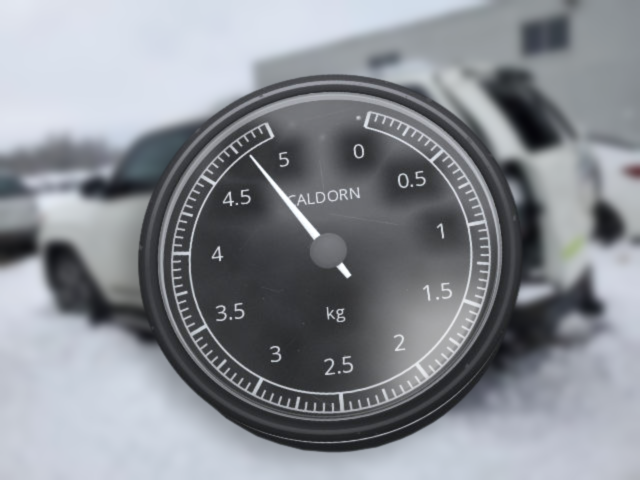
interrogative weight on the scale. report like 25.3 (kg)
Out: 4.8 (kg)
